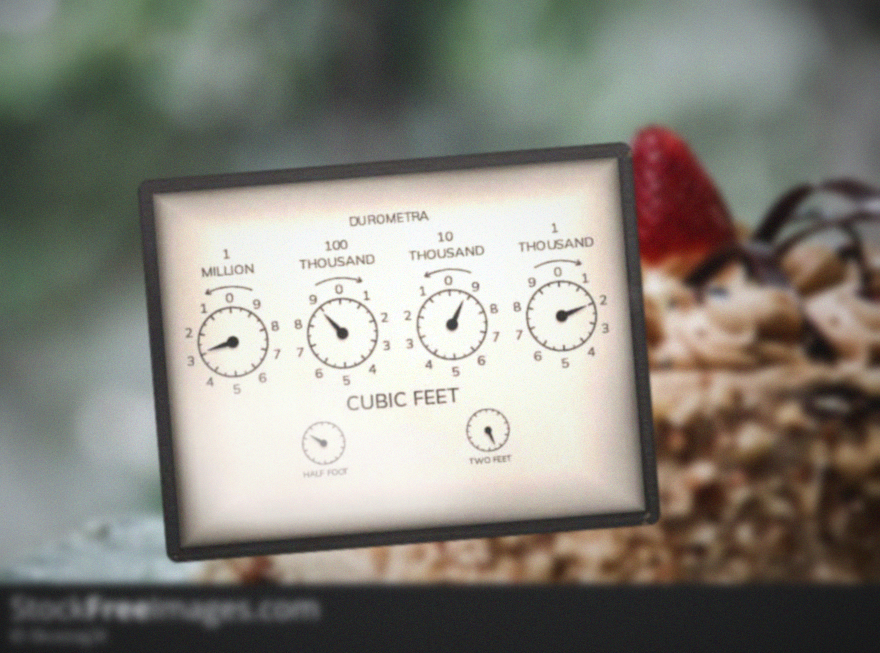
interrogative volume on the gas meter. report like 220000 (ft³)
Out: 289200 (ft³)
